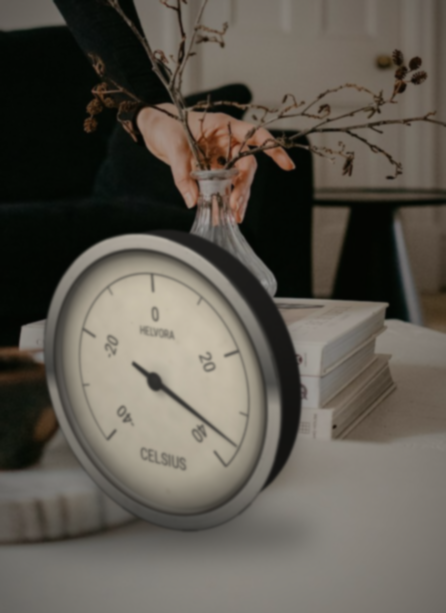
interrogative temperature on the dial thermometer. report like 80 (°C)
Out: 35 (°C)
